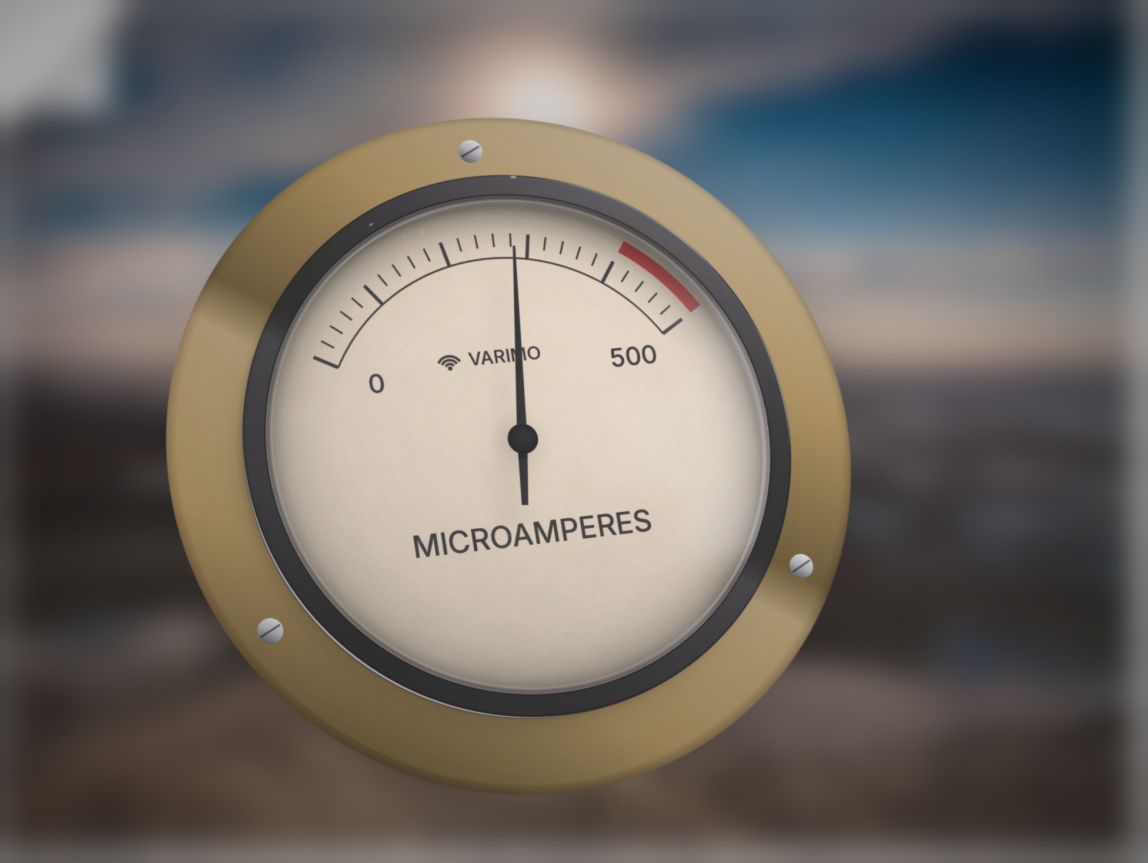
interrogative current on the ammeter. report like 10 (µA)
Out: 280 (µA)
